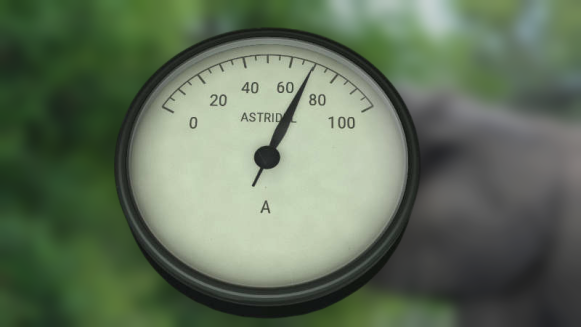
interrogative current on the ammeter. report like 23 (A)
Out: 70 (A)
